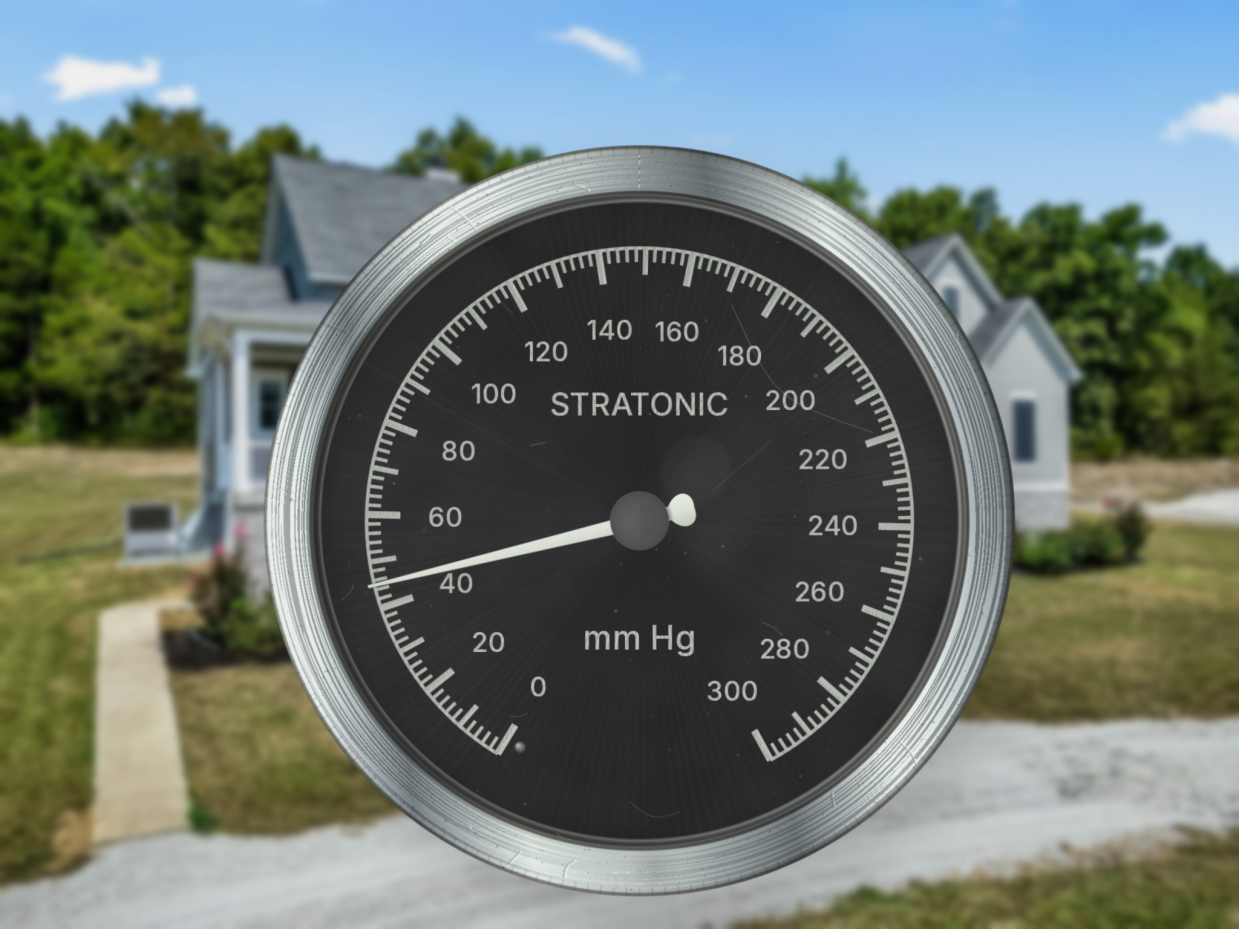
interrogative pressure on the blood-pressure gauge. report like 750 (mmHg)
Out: 45 (mmHg)
